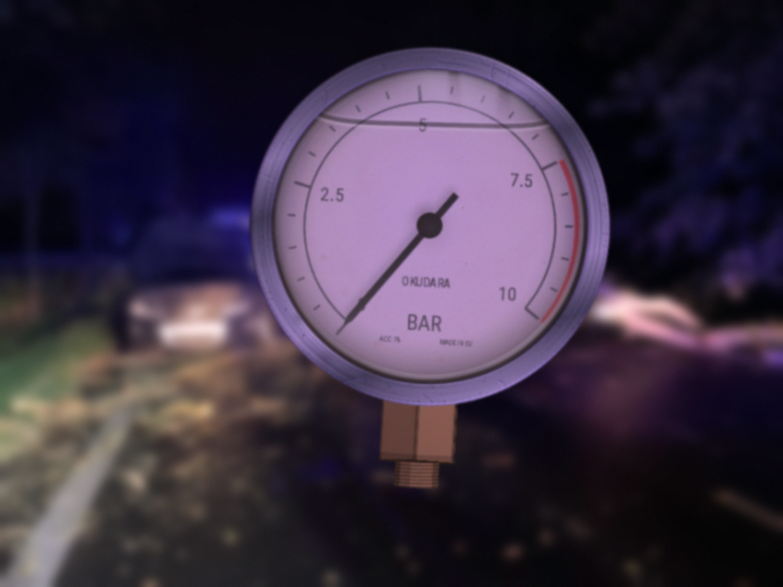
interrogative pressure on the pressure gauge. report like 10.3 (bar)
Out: 0 (bar)
